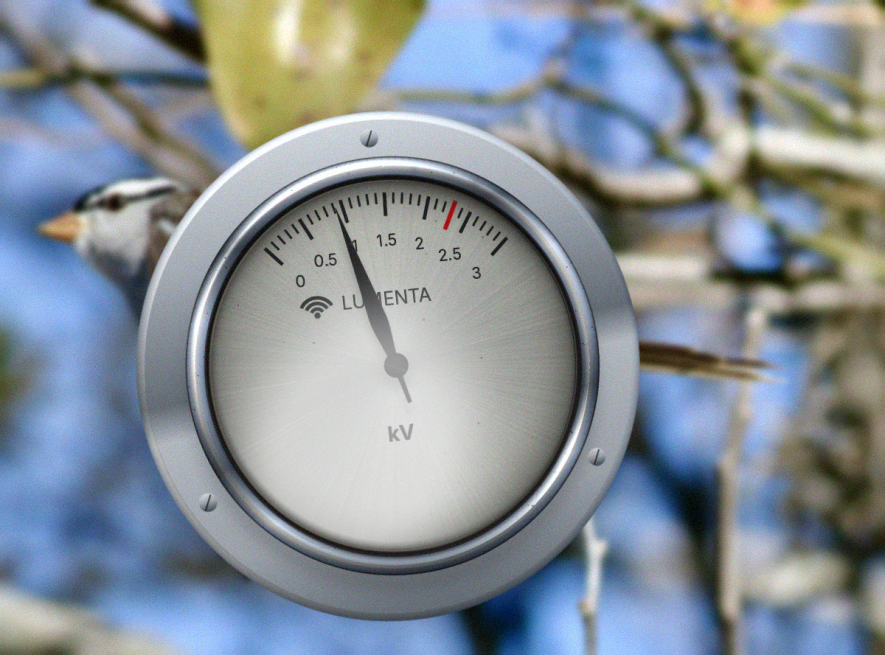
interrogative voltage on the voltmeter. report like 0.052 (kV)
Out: 0.9 (kV)
